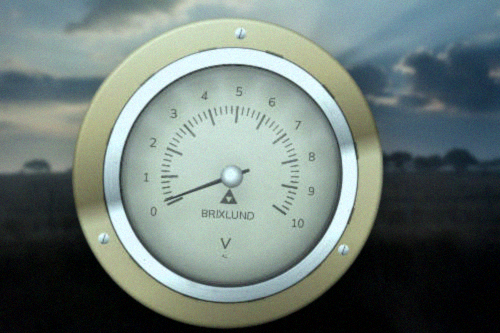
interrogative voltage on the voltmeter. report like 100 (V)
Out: 0.2 (V)
